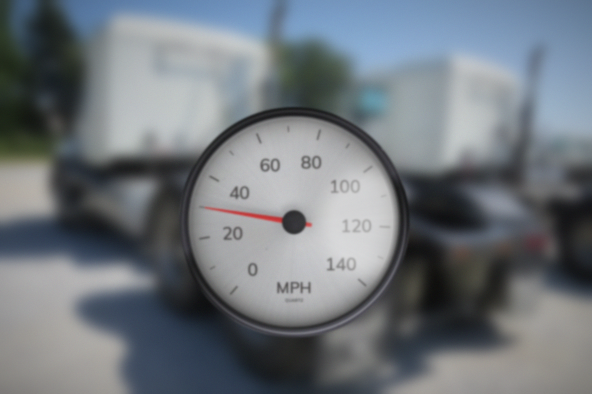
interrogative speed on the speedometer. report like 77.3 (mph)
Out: 30 (mph)
